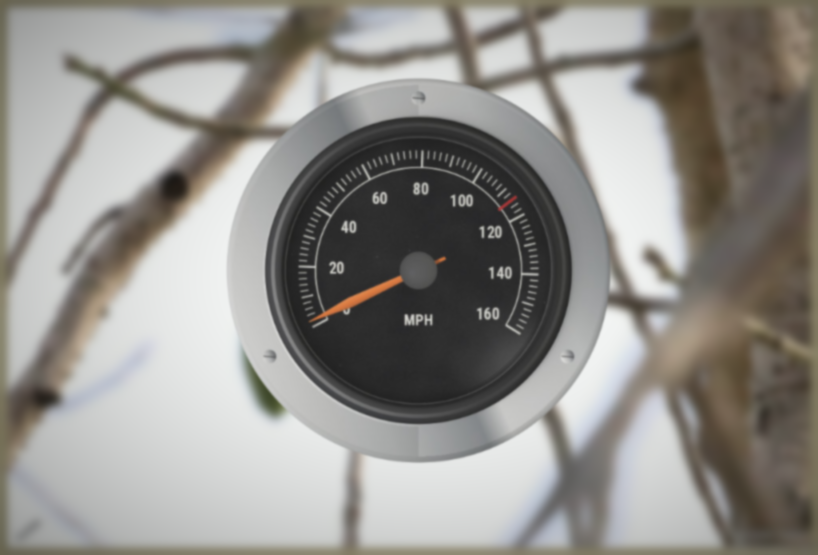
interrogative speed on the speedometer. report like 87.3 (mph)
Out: 2 (mph)
